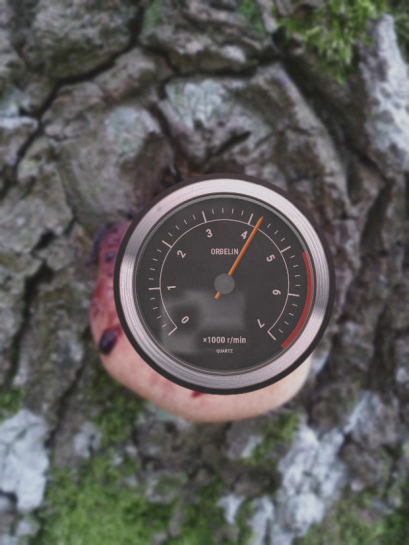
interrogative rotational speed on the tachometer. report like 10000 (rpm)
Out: 4200 (rpm)
